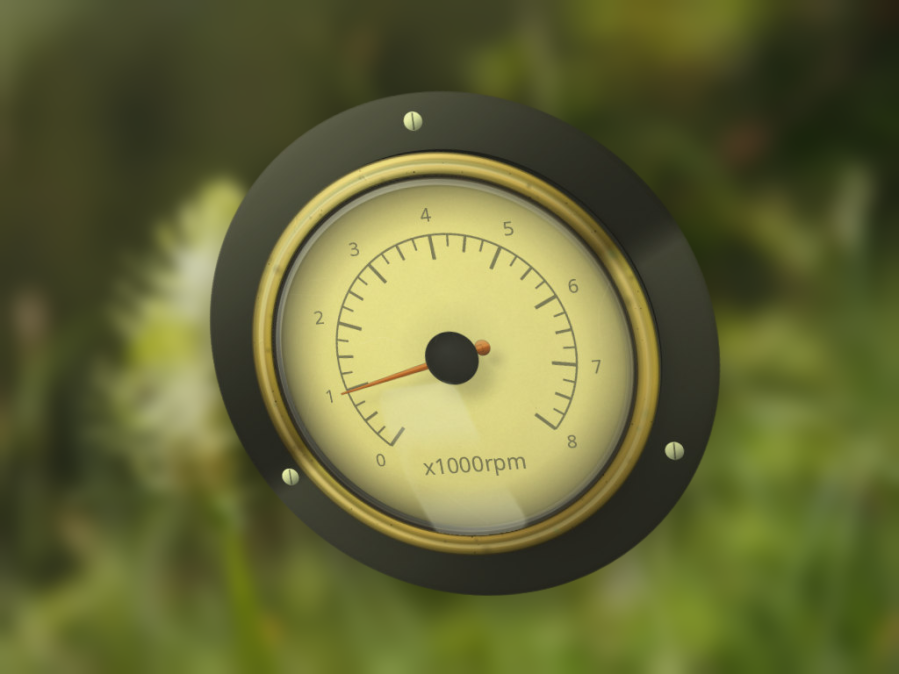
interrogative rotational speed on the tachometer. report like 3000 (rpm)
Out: 1000 (rpm)
